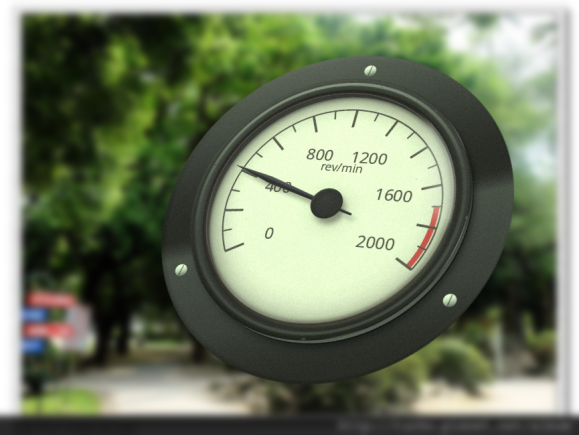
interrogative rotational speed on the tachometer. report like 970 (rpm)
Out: 400 (rpm)
